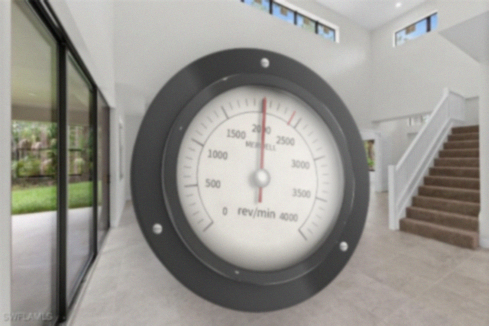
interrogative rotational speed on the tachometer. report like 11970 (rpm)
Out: 2000 (rpm)
